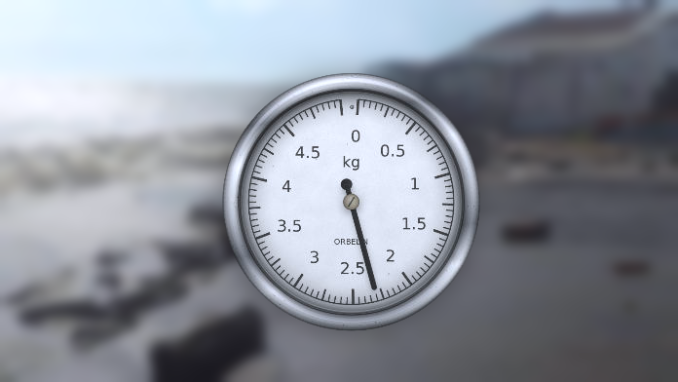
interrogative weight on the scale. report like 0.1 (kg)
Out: 2.3 (kg)
